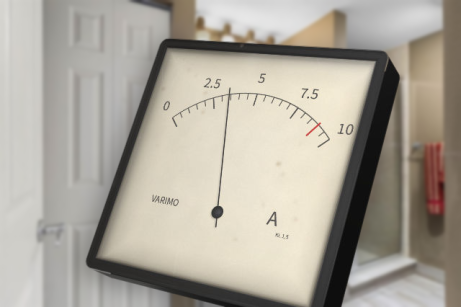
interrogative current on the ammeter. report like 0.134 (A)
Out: 3.5 (A)
